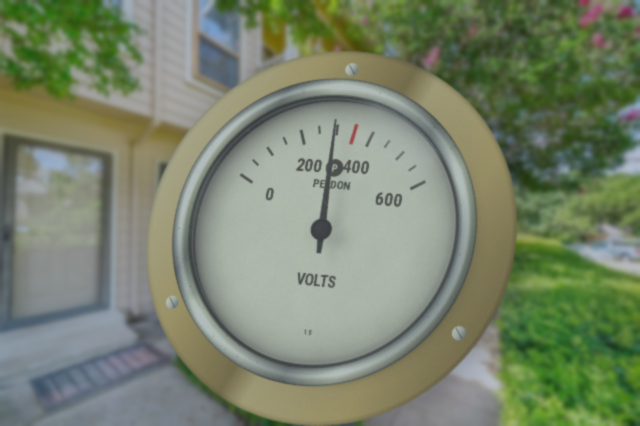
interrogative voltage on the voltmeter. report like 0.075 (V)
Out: 300 (V)
